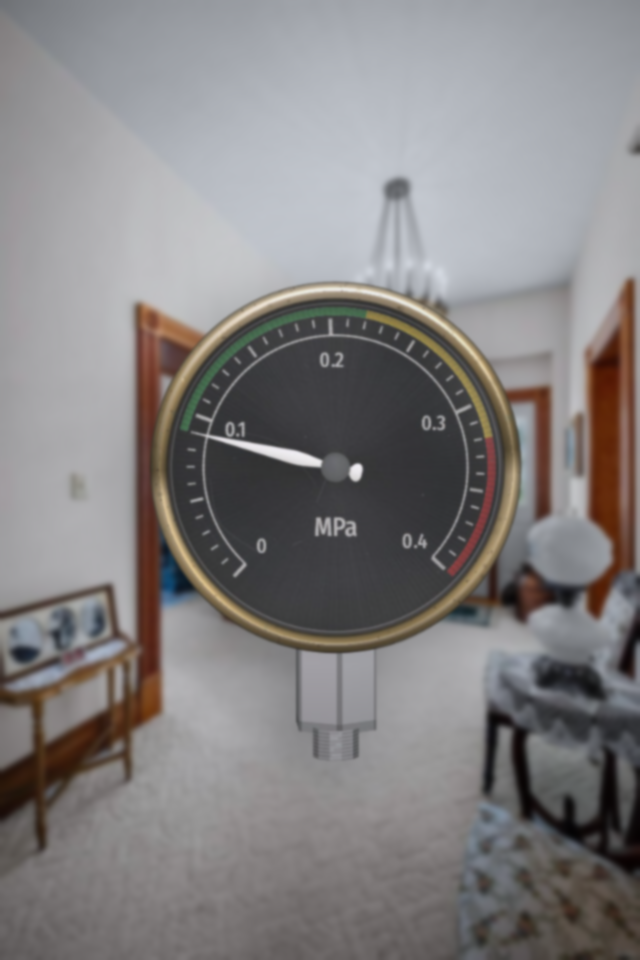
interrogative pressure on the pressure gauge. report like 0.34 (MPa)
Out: 0.09 (MPa)
